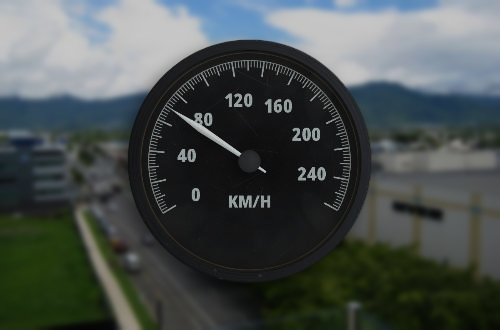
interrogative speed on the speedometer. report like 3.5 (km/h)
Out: 70 (km/h)
